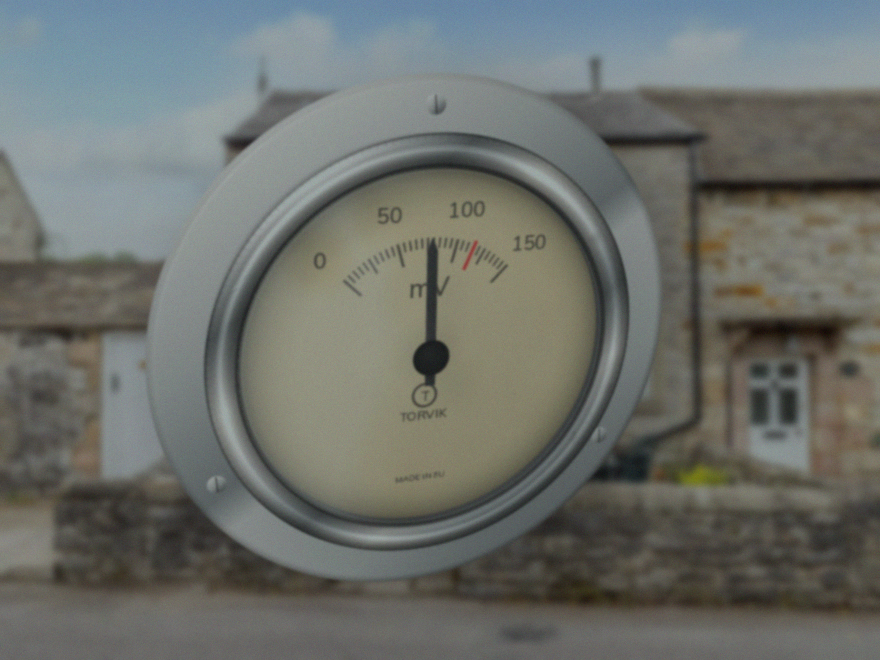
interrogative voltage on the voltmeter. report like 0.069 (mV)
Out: 75 (mV)
